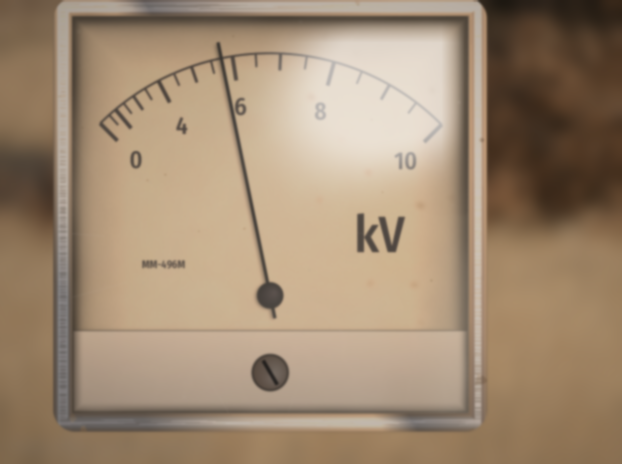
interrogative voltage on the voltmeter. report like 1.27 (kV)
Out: 5.75 (kV)
